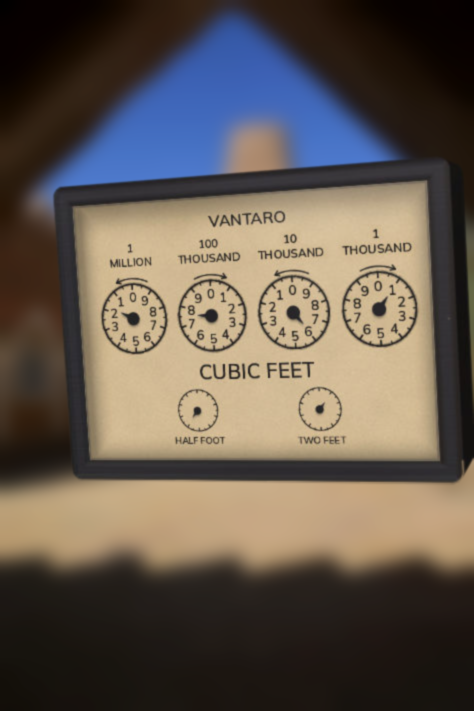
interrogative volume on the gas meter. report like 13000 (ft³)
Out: 176100 (ft³)
